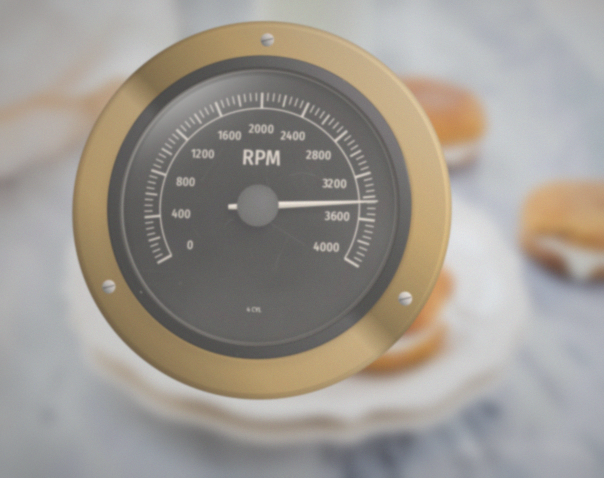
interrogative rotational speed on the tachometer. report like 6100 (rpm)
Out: 3450 (rpm)
